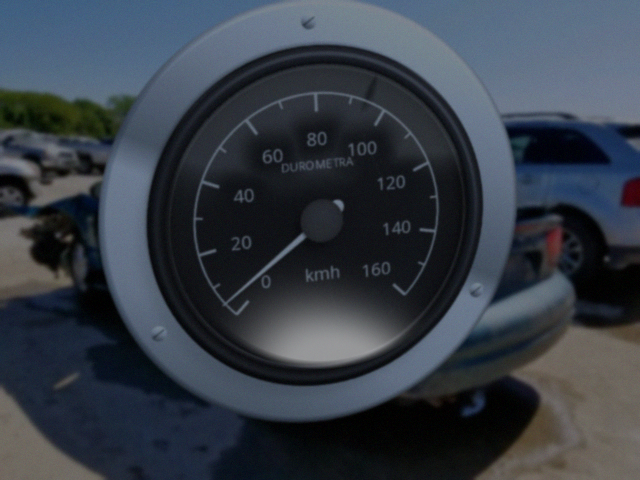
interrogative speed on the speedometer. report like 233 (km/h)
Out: 5 (km/h)
